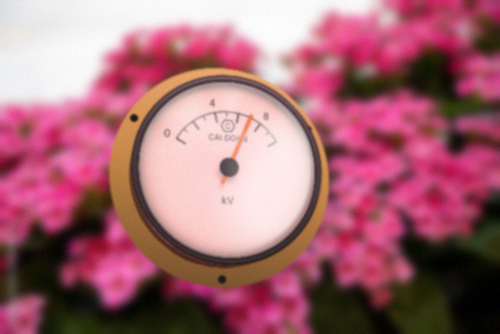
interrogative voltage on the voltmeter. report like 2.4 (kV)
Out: 7 (kV)
